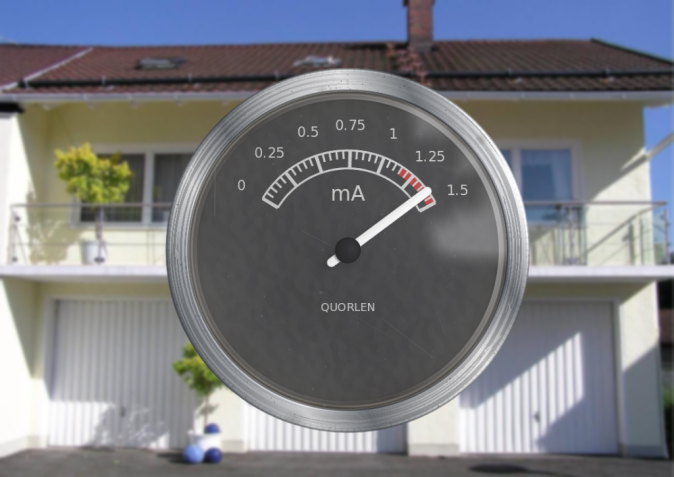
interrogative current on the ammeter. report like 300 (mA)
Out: 1.4 (mA)
